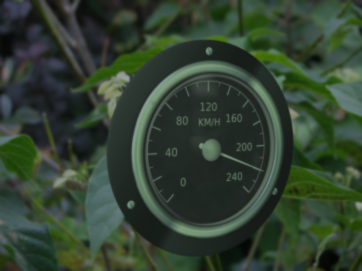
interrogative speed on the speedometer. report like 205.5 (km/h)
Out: 220 (km/h)
